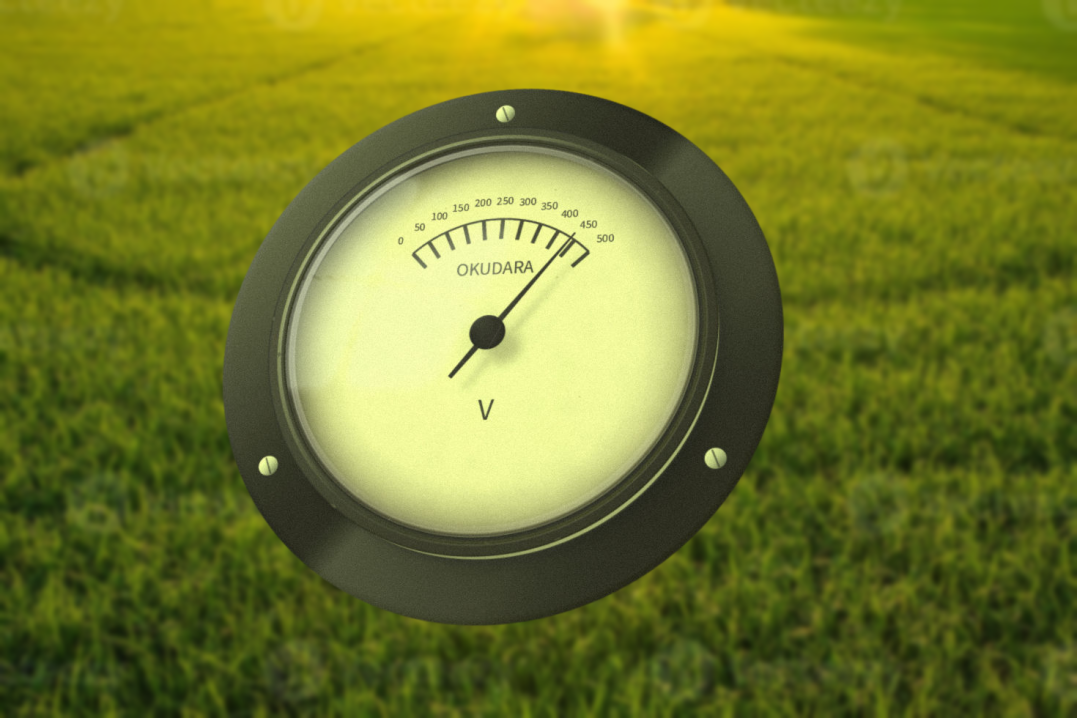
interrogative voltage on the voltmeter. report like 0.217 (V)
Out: 450 (V)
